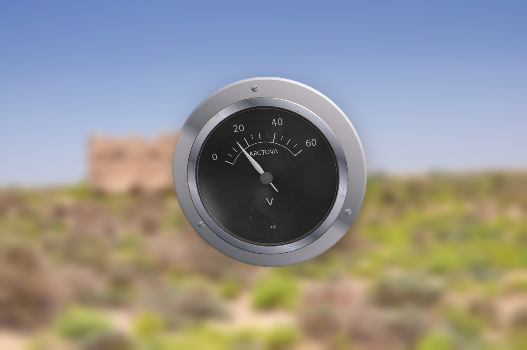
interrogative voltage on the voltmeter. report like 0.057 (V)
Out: 15 (V)
